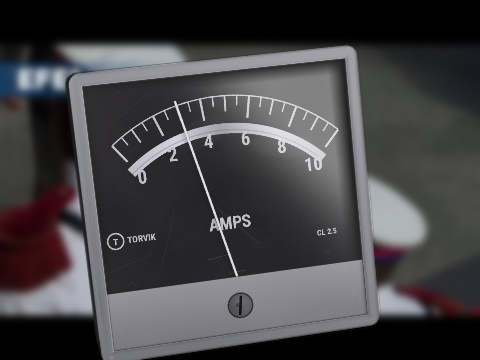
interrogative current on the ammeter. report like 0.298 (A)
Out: 3 (A)
